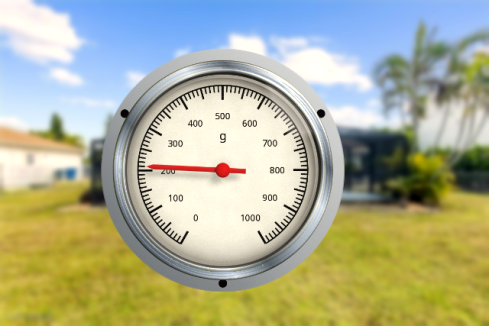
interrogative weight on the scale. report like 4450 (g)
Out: 210 (g)
